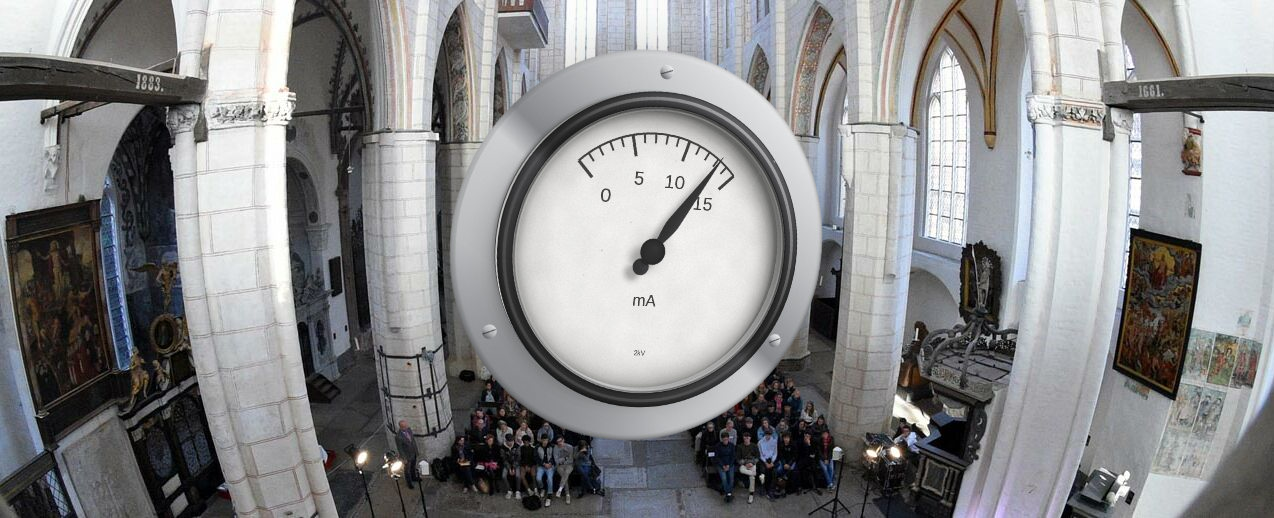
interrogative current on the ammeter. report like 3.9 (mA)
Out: 13 (mA)
